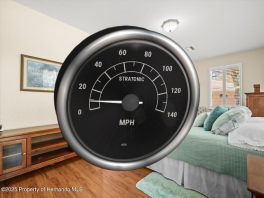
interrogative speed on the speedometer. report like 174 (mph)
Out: 10 (mph)
